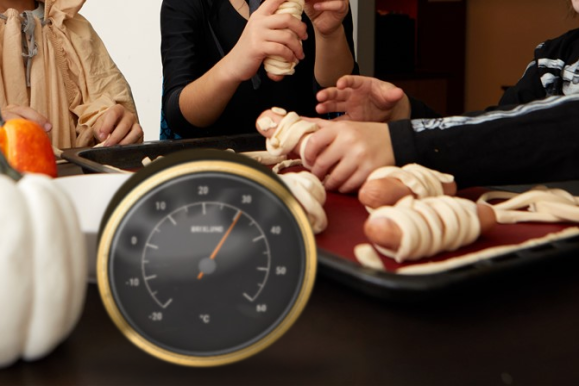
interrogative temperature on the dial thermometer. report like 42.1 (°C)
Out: 30 (°C)
